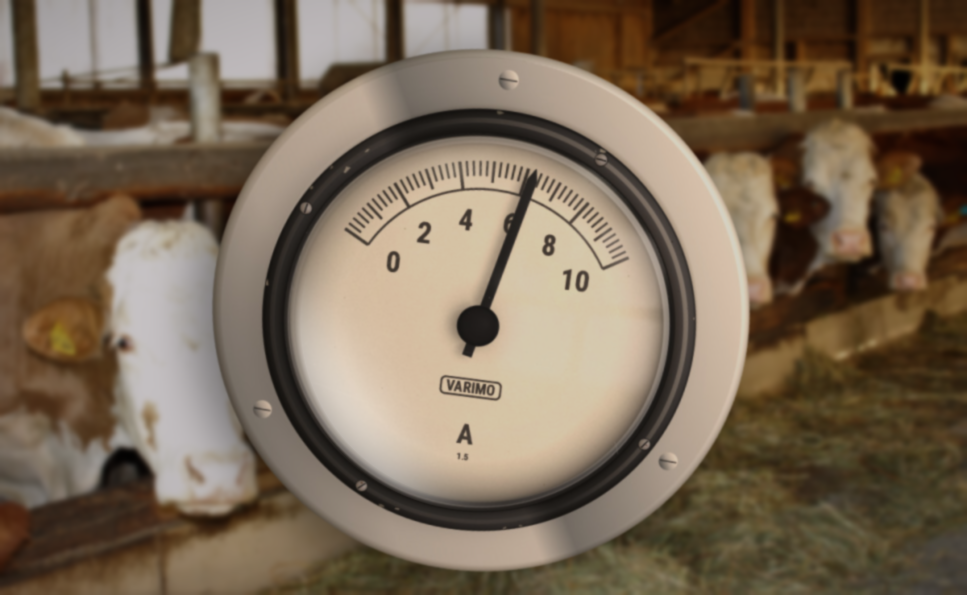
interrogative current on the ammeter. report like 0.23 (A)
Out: 6.2 (A)
